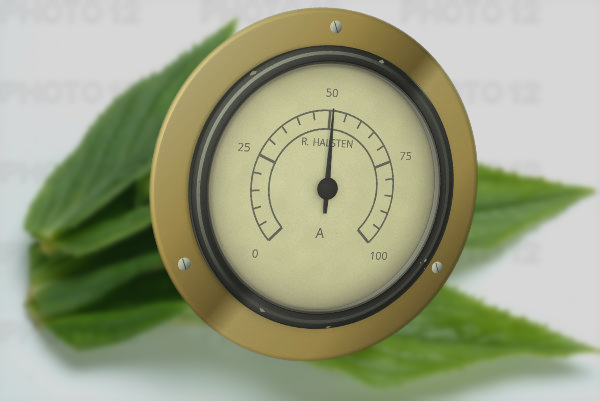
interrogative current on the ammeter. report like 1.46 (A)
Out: 50 (A)
